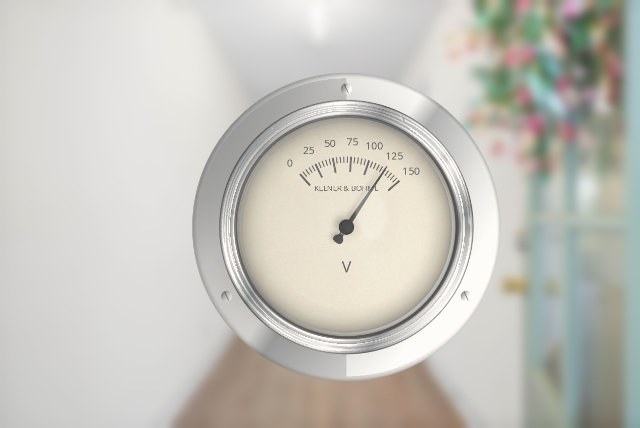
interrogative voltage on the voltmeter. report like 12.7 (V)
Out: 125 (V)
